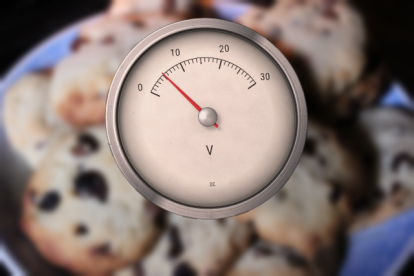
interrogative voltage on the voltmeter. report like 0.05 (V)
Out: 5 (V)
